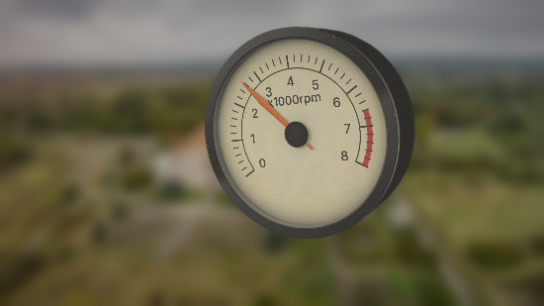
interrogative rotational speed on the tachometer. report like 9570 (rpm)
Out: 2600 (rpm)
